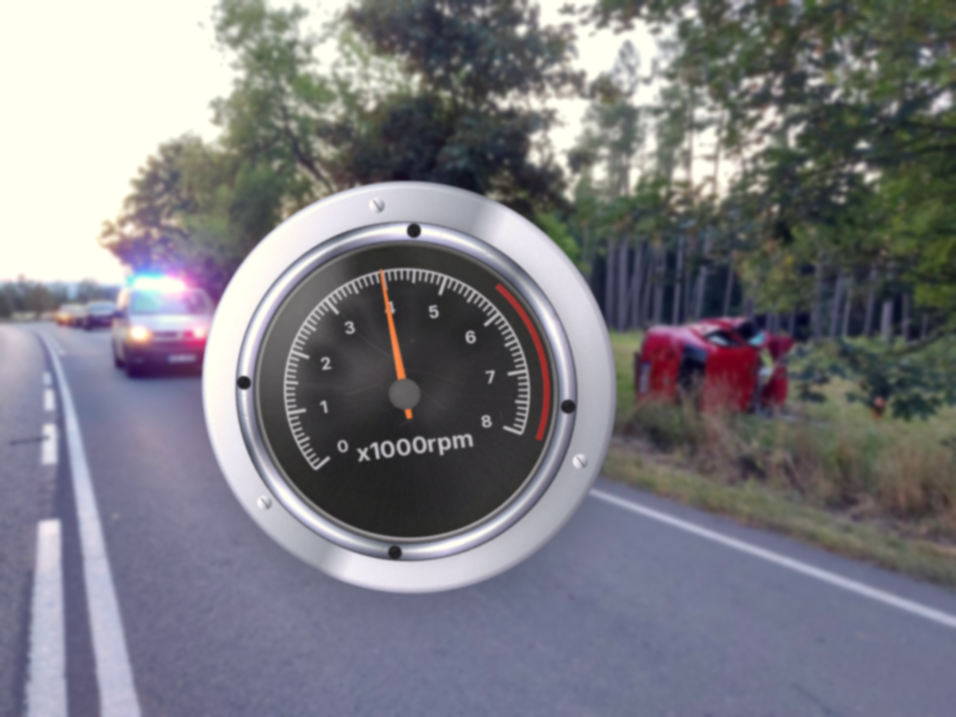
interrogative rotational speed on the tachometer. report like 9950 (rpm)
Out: 4000 (rpm)
